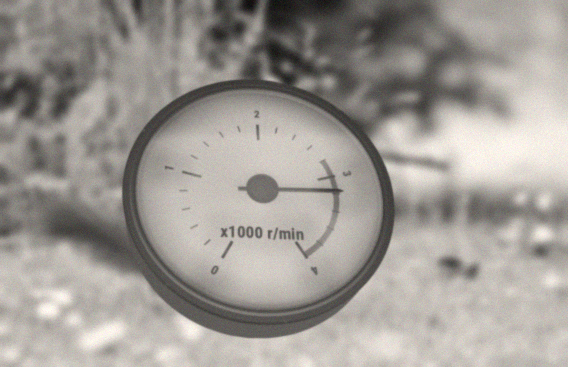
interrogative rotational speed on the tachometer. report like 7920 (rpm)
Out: 3200 (rpm)
